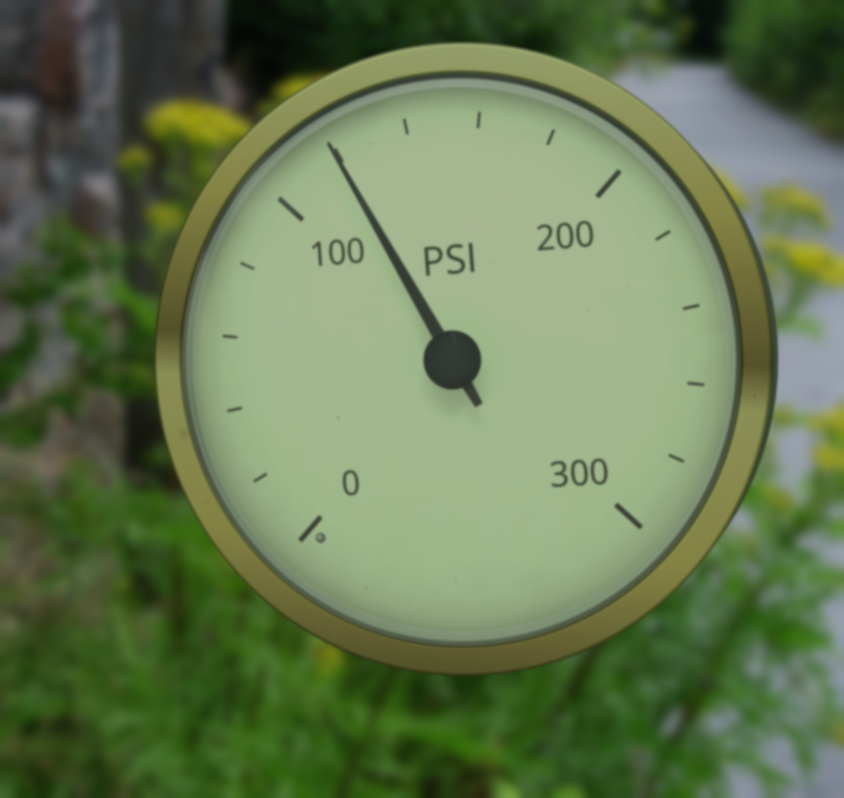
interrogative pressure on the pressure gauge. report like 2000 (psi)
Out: 120 (psi)
